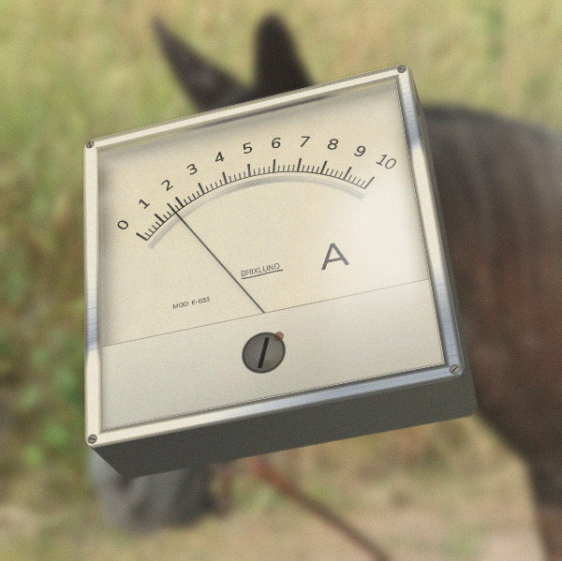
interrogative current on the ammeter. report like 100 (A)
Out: 1.6 (A)
